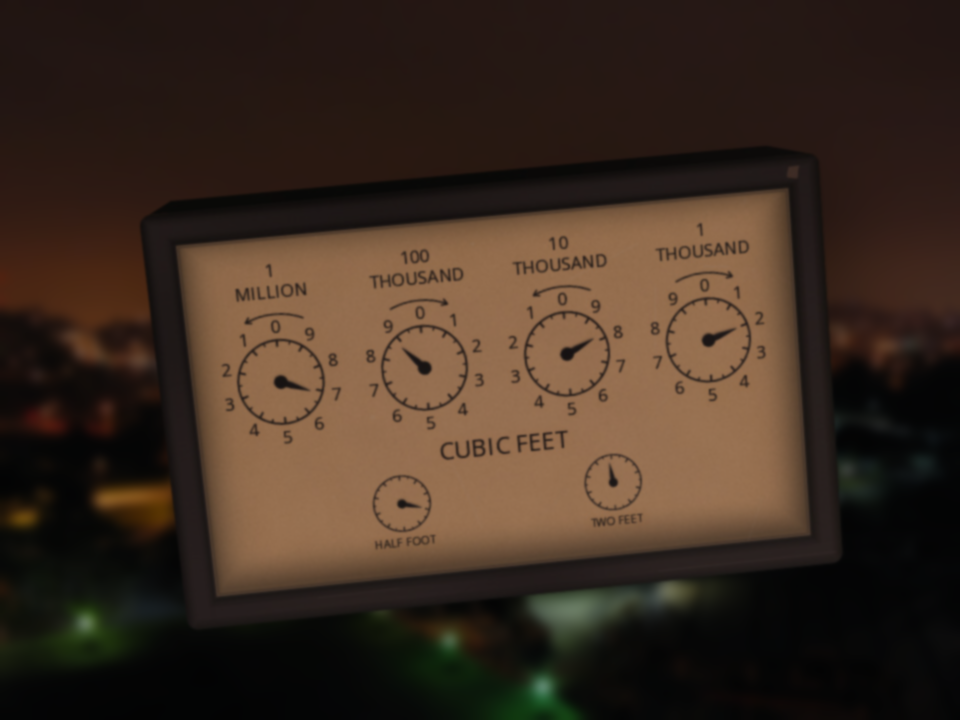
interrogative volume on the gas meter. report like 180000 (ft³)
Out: 688200 (ft³)
